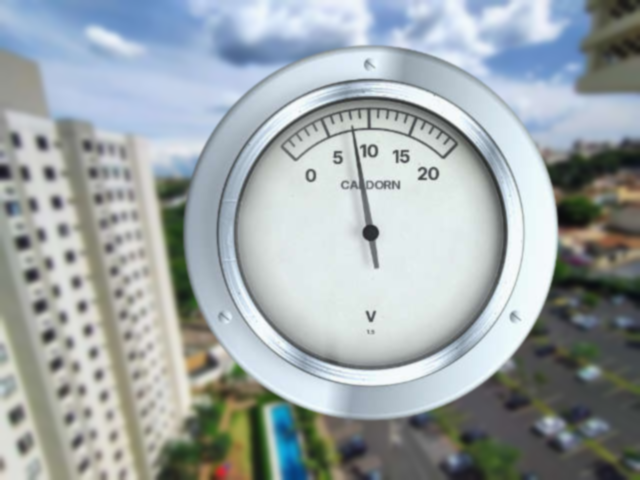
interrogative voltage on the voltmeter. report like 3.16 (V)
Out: 8 (V)
